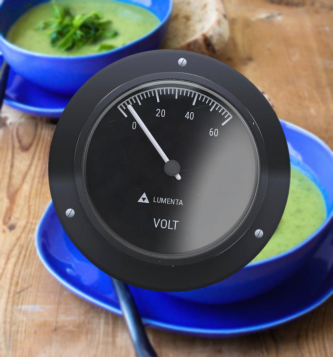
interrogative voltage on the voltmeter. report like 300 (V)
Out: 4 (V)
